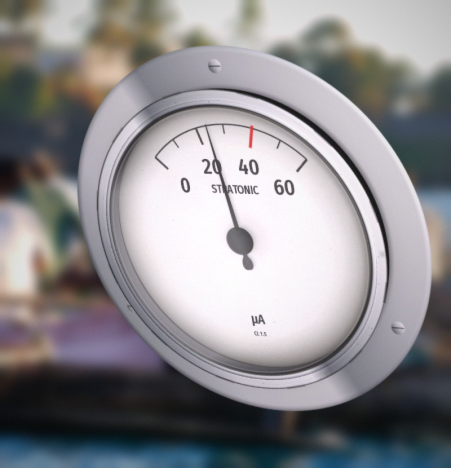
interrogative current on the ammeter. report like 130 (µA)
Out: 25 (µA)
